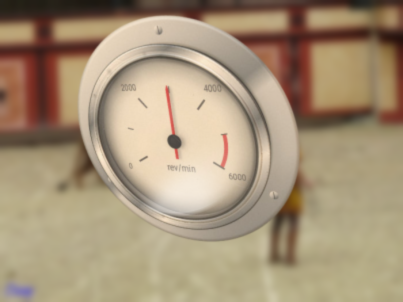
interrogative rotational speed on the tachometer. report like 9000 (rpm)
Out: 3000 (rpm)
